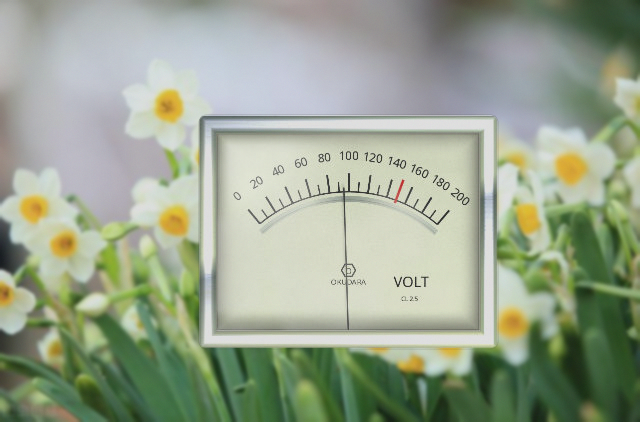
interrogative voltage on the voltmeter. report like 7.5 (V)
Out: 95 (V)
